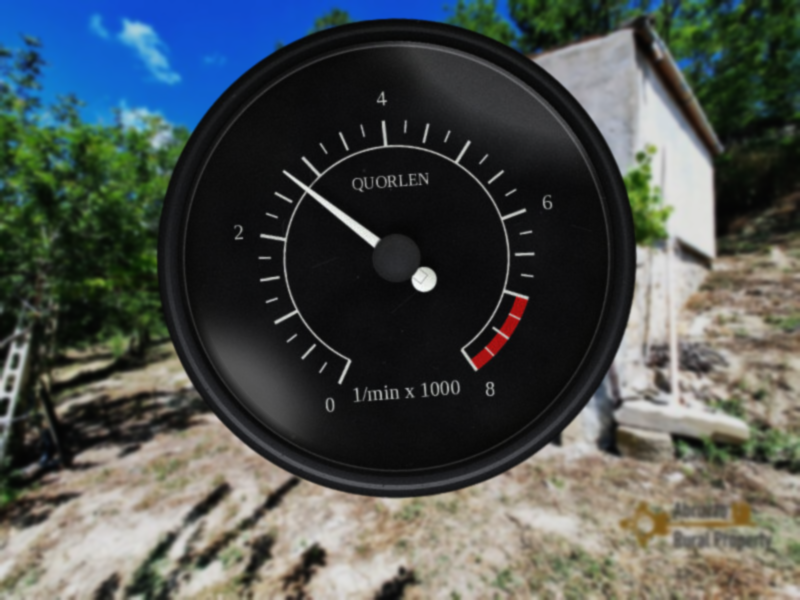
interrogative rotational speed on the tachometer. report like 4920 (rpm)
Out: 2750 (rpm)
